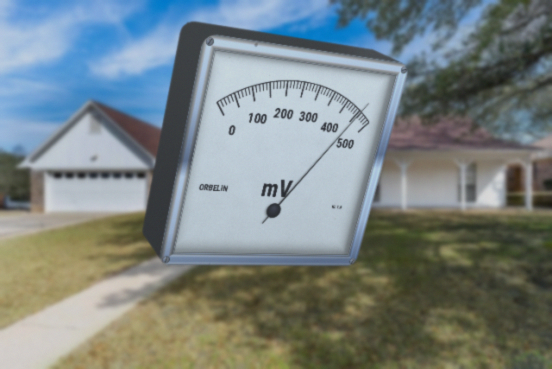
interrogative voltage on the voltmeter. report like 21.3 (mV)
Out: 450 (mV)
